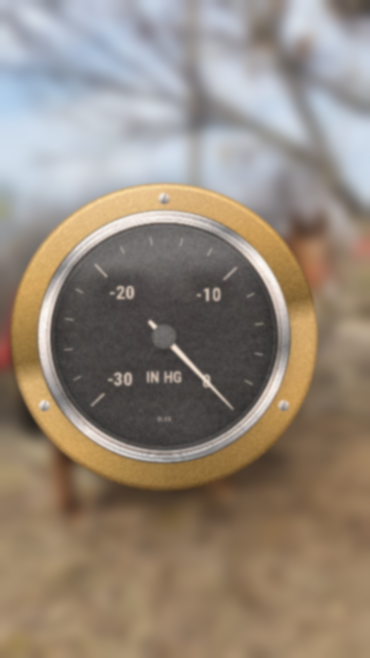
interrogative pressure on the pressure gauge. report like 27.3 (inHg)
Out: 0 (inHg)
